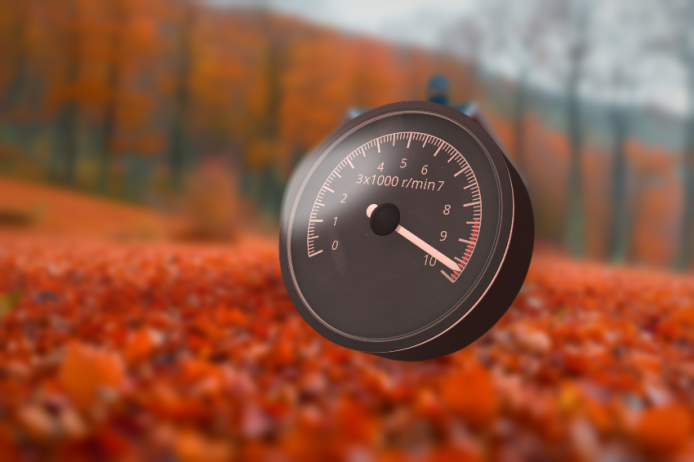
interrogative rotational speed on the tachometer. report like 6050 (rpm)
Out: 9700 (rpm)
